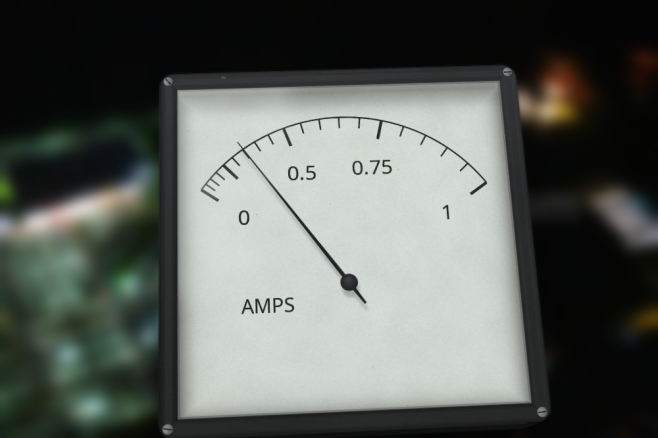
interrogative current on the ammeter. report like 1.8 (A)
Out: 0.35 (A)
